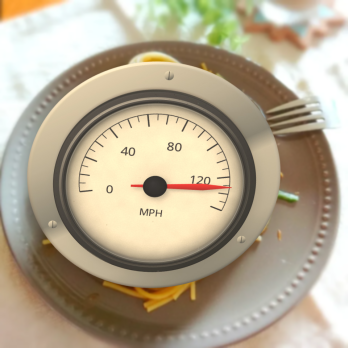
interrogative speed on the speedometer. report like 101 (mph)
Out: 125 (mph)
